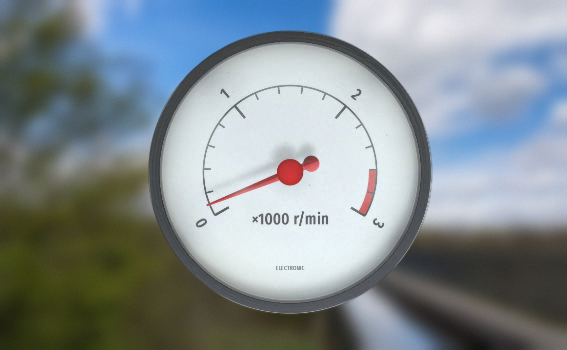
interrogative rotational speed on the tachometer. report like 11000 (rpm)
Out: 100 (rpm)
